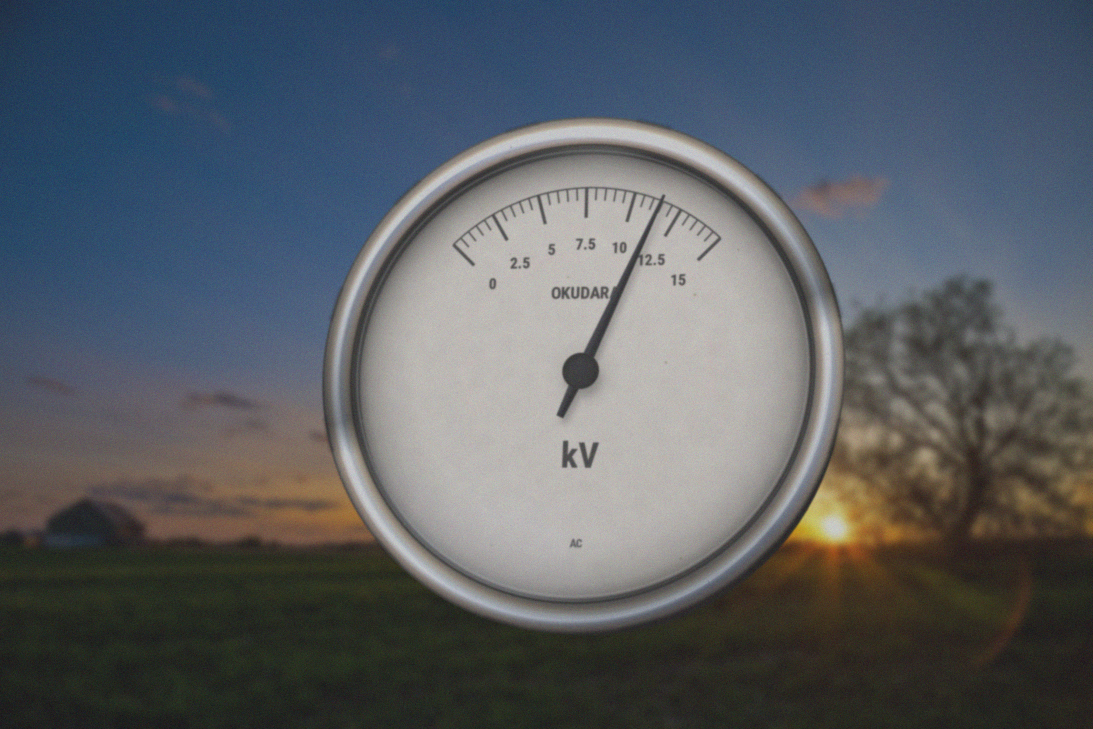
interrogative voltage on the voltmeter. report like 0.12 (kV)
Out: 11.5 (kV)
